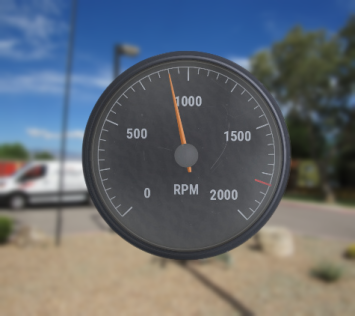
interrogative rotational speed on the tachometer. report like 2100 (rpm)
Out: 900 (rpm)
